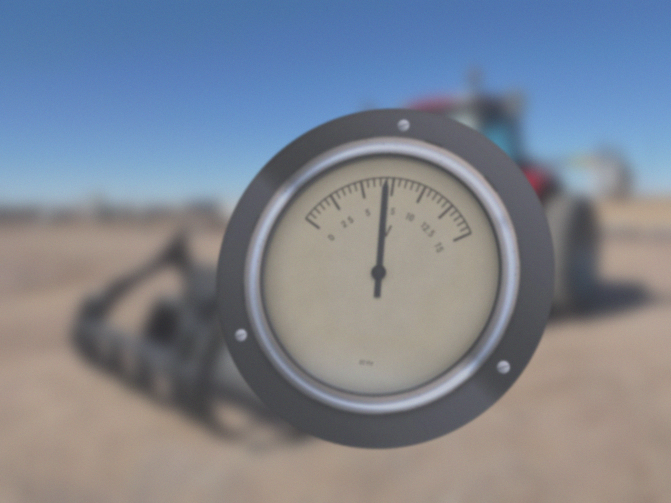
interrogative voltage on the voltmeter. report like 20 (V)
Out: 7 (V)
